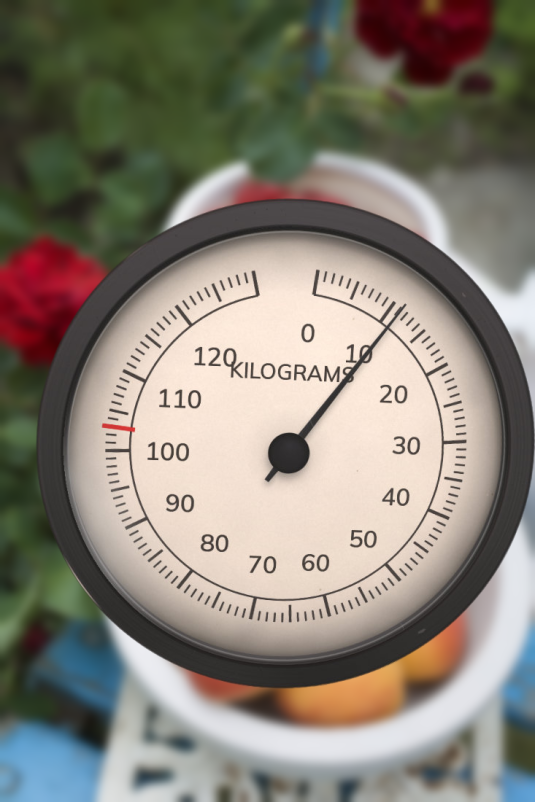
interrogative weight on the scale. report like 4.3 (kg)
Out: 11 (kg)
